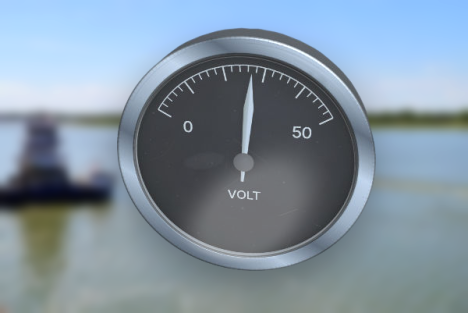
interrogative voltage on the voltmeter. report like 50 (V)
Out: 27 (V)
